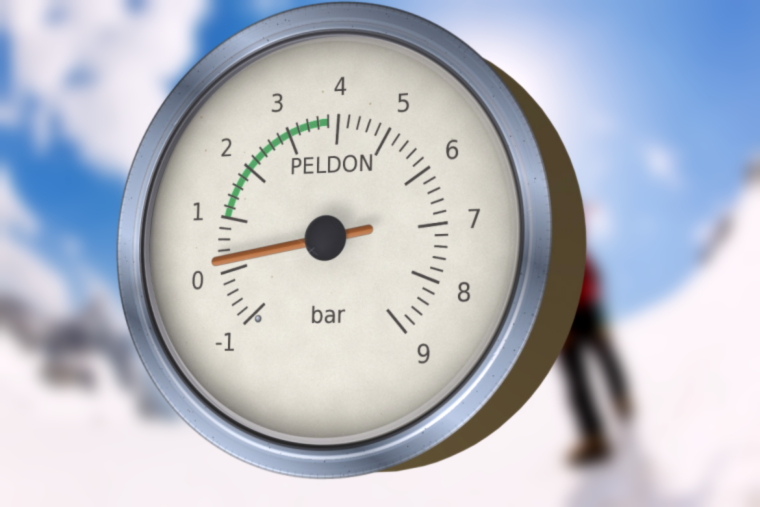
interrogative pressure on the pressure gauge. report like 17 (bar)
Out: 0.2 (bar)
